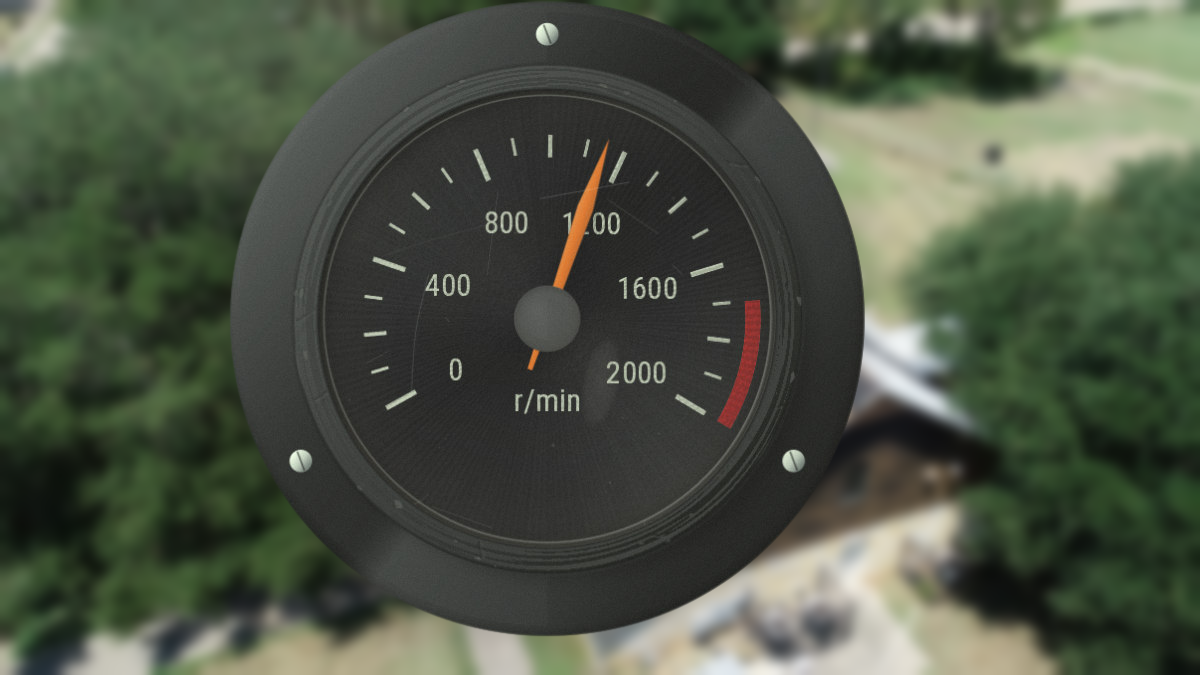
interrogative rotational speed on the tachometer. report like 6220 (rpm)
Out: 1150 (rpm)
